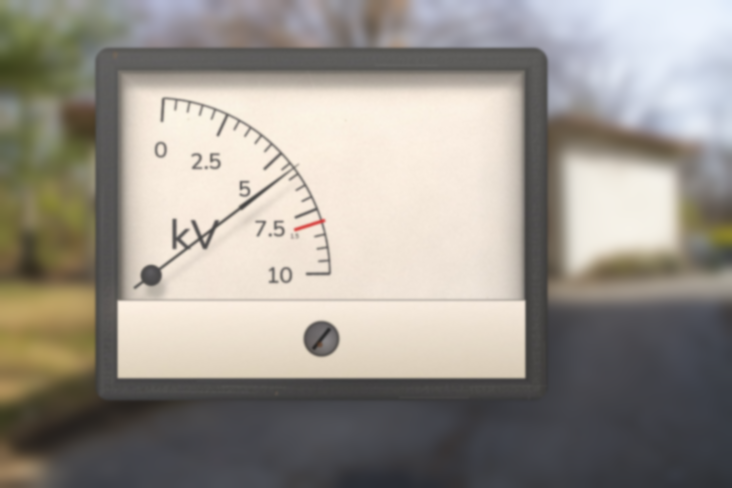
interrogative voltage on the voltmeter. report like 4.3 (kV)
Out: 5.75 (kV)
